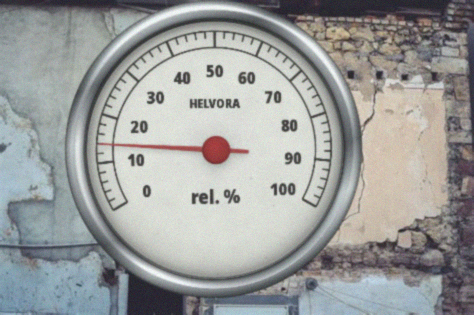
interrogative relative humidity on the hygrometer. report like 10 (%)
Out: 14 (%)
